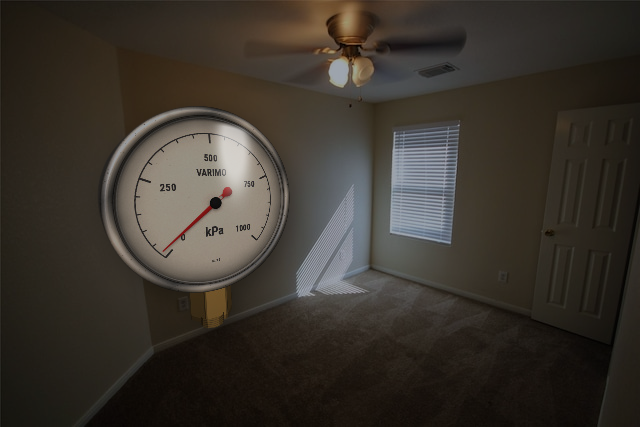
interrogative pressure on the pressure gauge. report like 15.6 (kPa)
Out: 25 (kPa)
